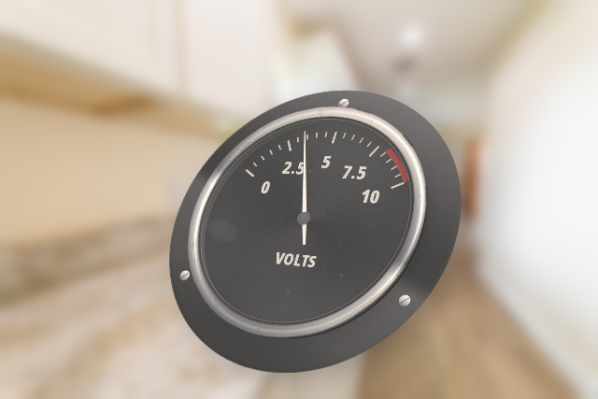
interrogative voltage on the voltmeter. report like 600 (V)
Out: 3.5 (V)
